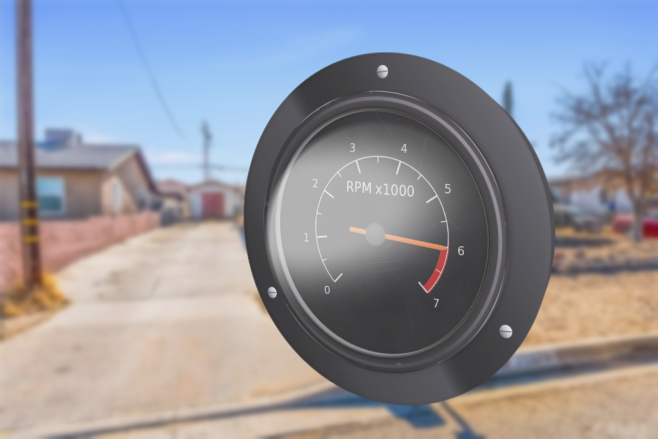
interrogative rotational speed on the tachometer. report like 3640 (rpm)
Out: 6000 (rpm)
